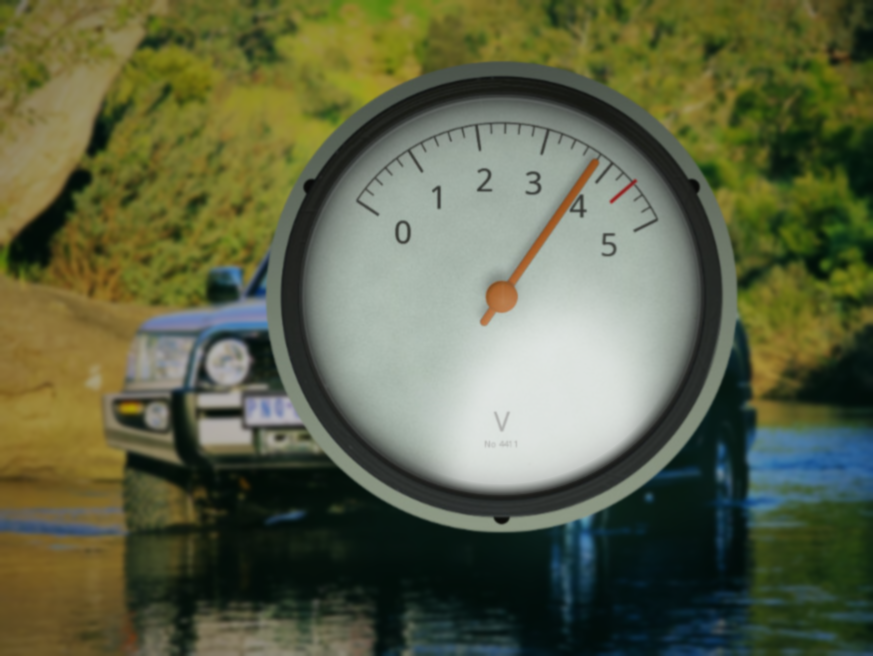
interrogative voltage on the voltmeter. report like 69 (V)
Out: 3.8 (V)
